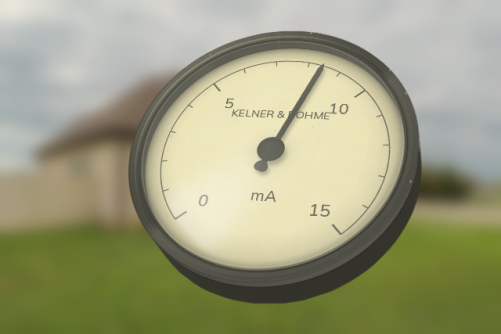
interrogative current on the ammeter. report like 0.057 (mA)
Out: 8.5 (mA)
